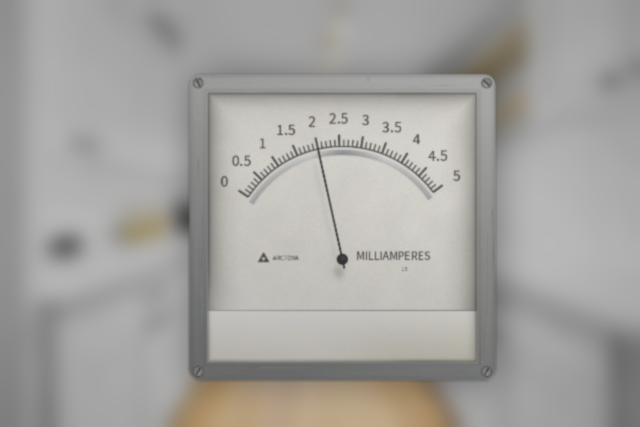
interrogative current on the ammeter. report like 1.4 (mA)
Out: 2 (mA)
